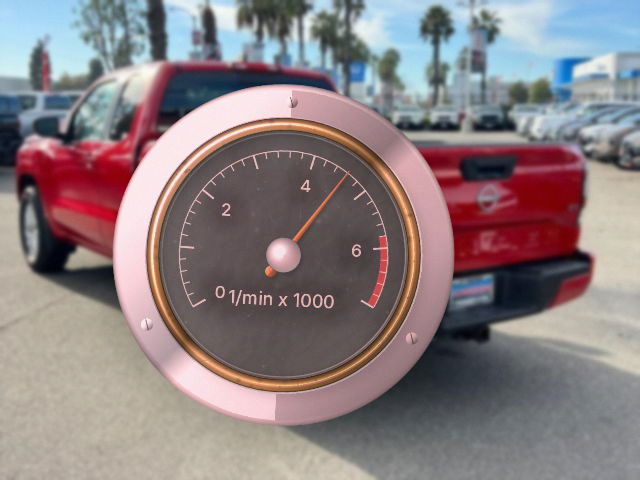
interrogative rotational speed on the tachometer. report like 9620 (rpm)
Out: 4600 (rpm)
